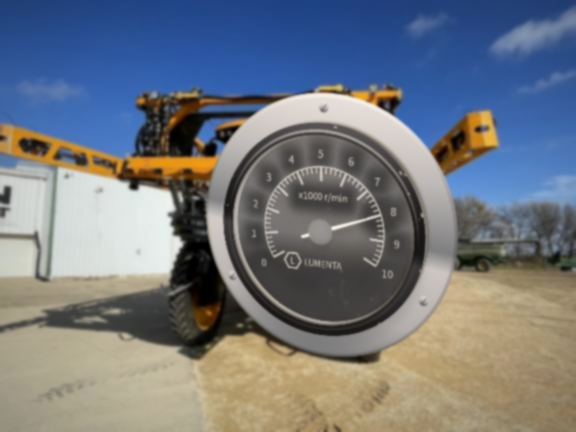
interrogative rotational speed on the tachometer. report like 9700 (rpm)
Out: 8000 (rpm)
